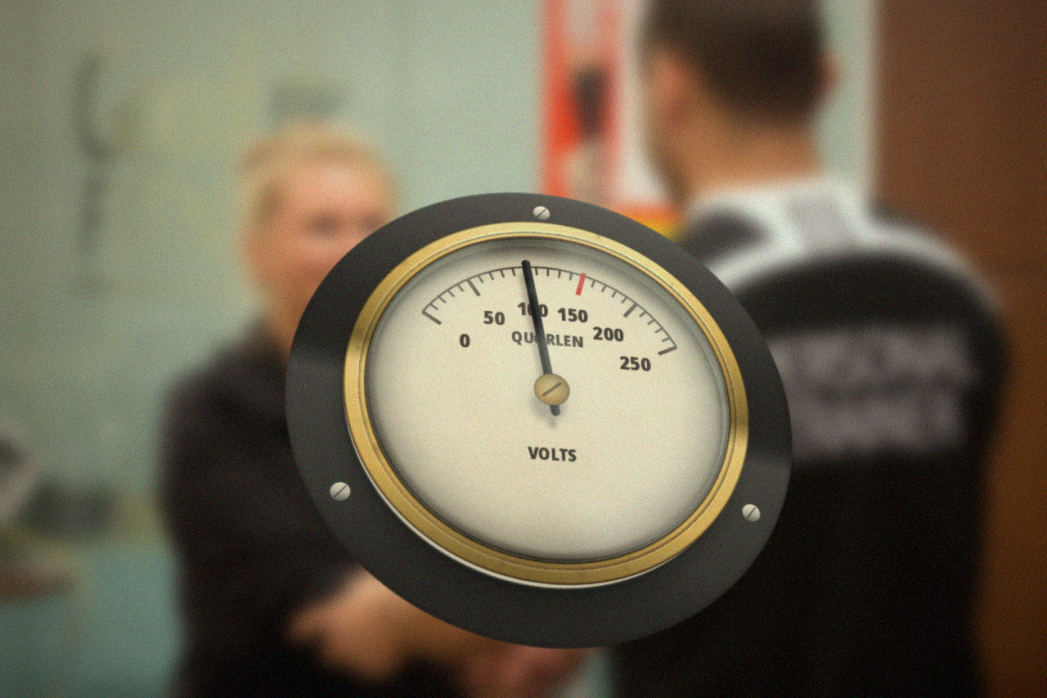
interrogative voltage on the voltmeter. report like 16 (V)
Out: 100 (V)
